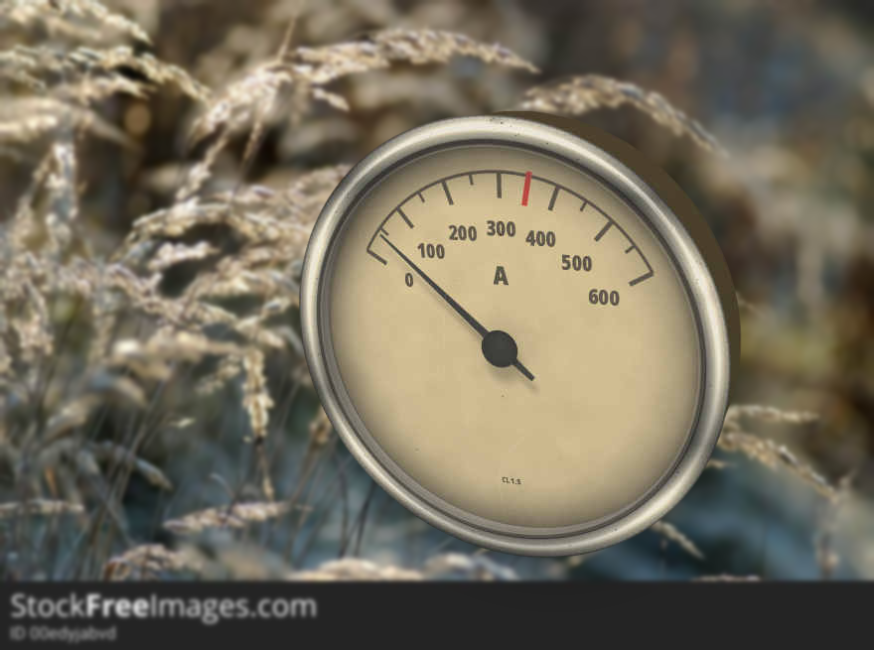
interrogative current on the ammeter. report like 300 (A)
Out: 50 (A)
